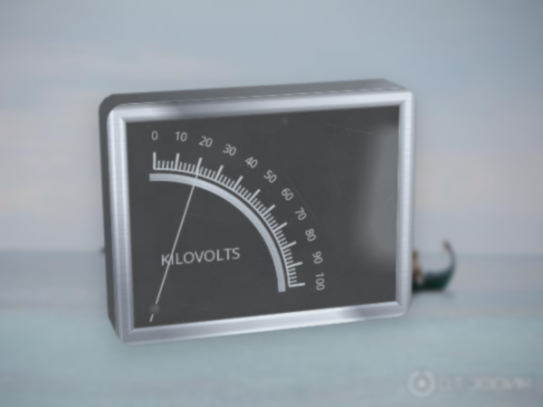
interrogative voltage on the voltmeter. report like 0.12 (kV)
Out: 20 (kV)
